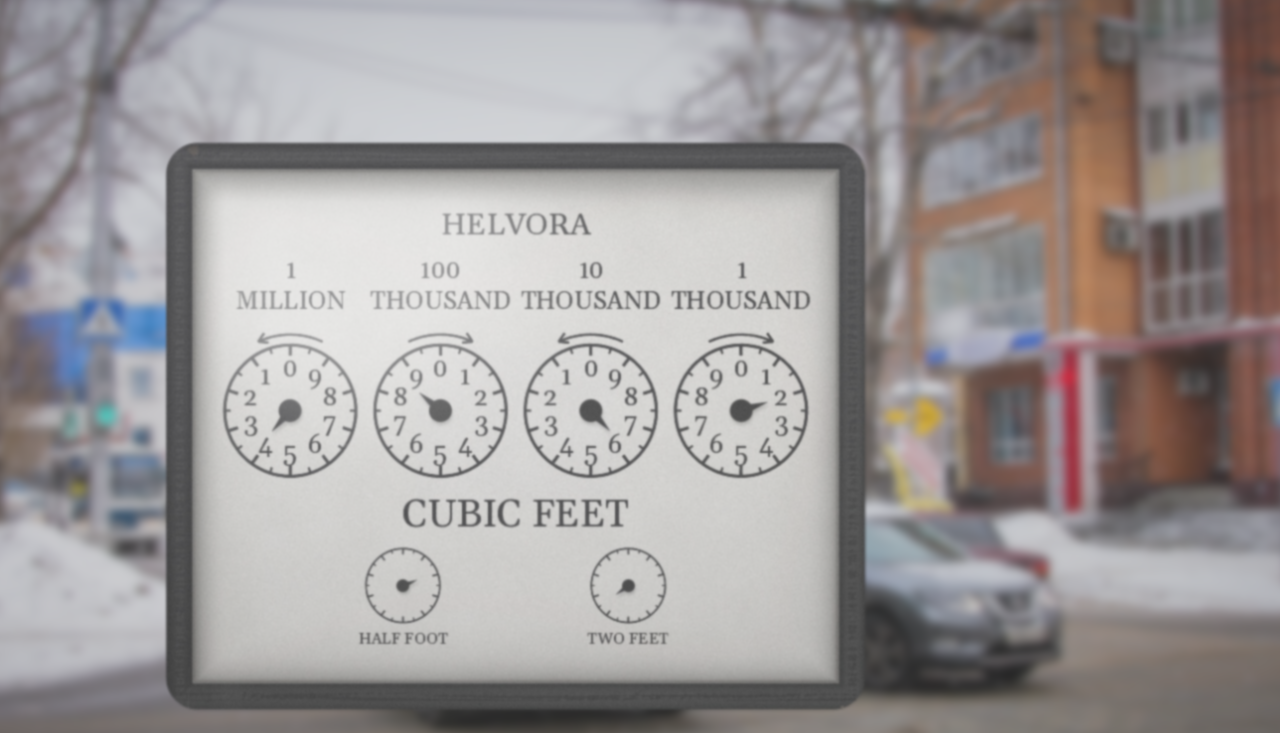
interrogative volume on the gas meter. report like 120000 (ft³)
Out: 386200 (ft³)
